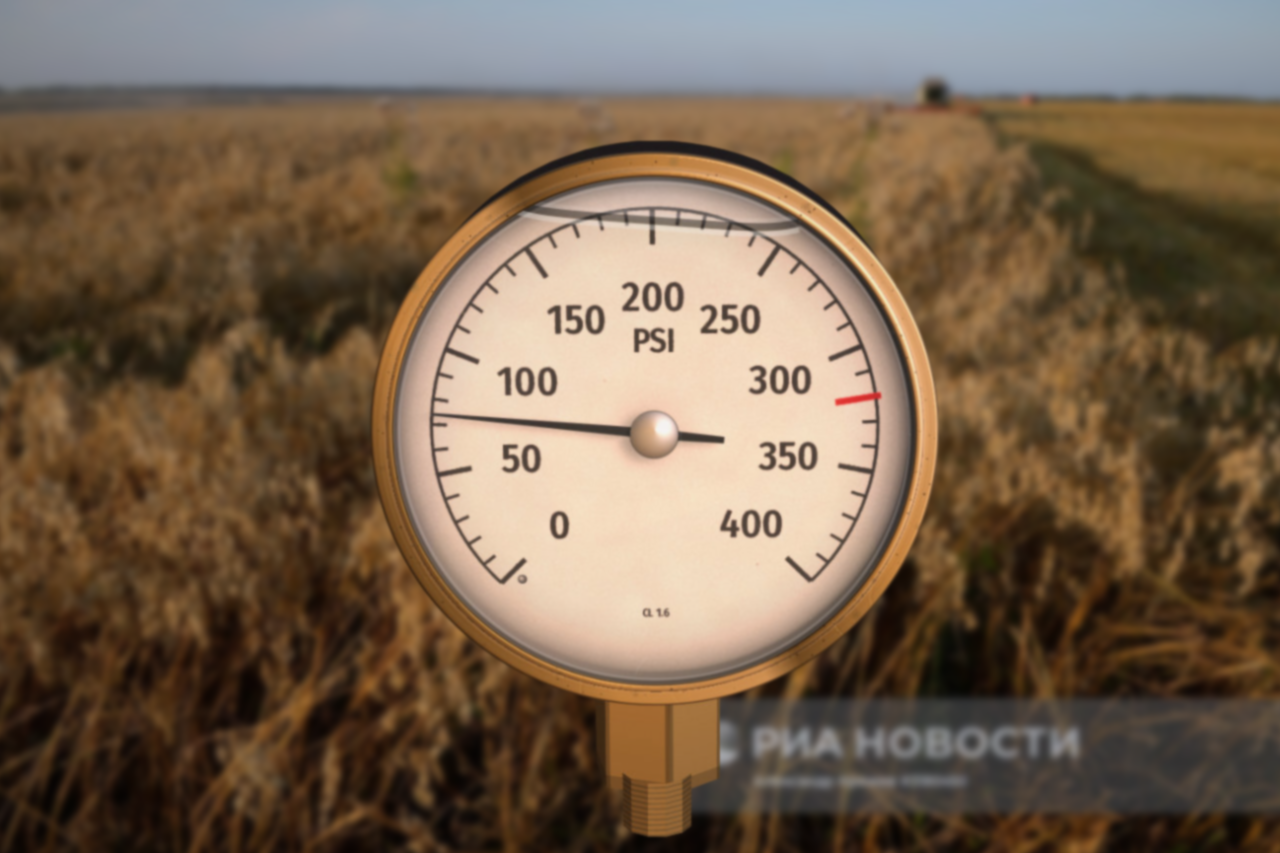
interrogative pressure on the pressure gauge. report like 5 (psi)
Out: 75 (psi)
